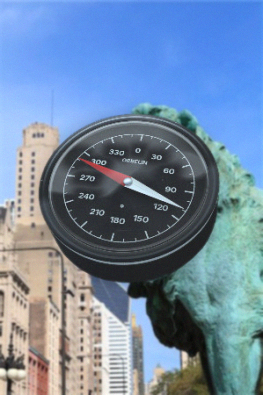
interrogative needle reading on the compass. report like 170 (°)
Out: 290 (°)
